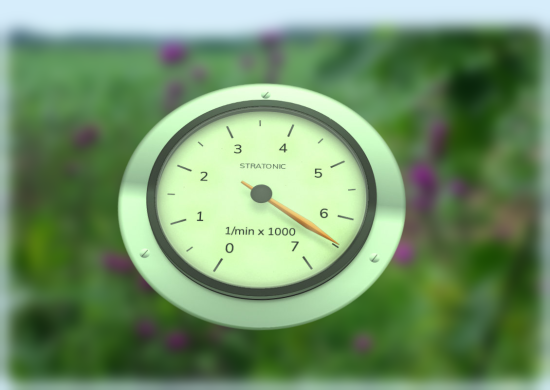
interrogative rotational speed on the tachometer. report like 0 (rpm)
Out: 6500 (rpm)
